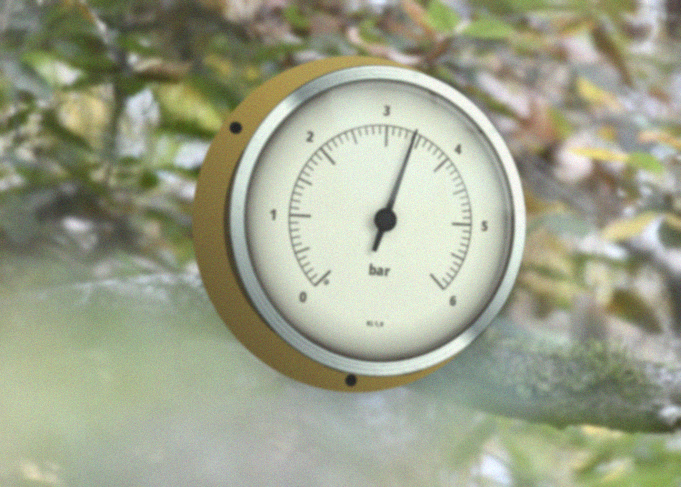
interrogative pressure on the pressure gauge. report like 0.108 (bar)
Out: 3.4 (bar)
